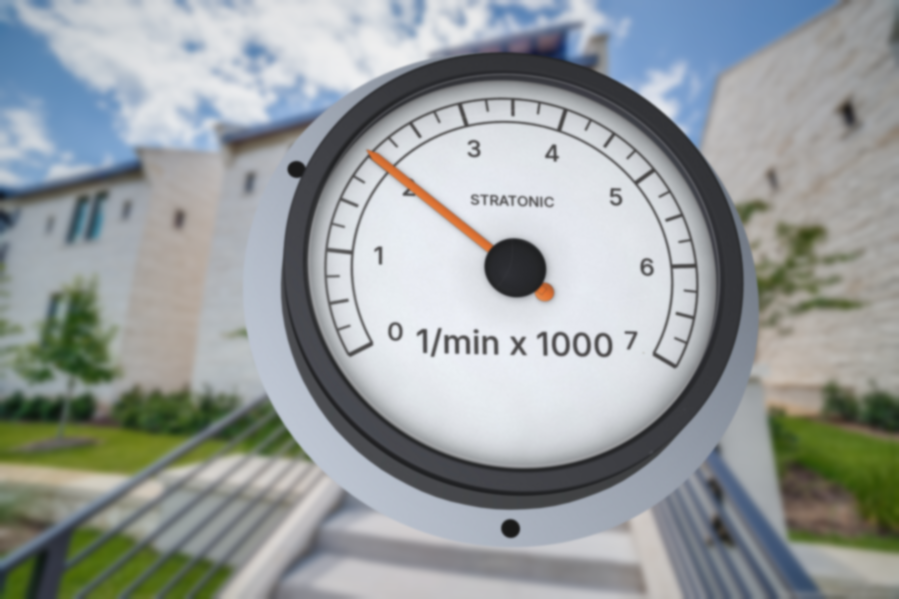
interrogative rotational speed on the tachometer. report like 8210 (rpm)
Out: 2000 (rpm)
